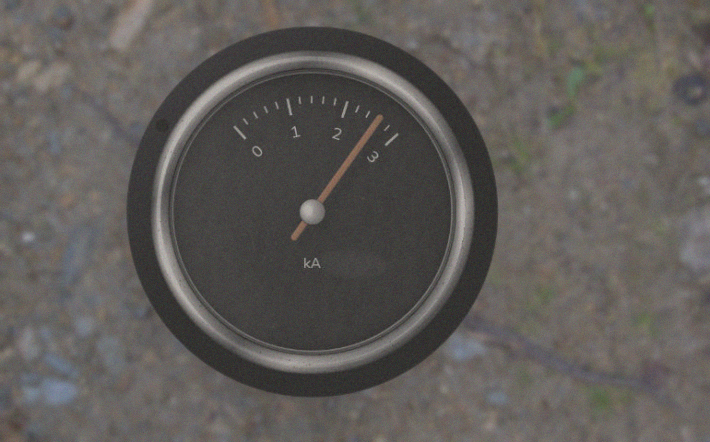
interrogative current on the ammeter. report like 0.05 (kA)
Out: 2.6 (kA)
